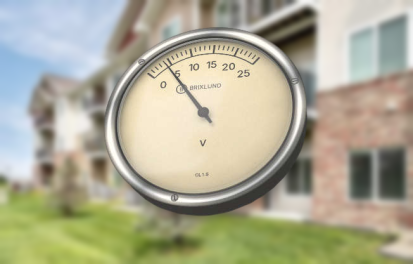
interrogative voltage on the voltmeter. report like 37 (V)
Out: 4 (V)
